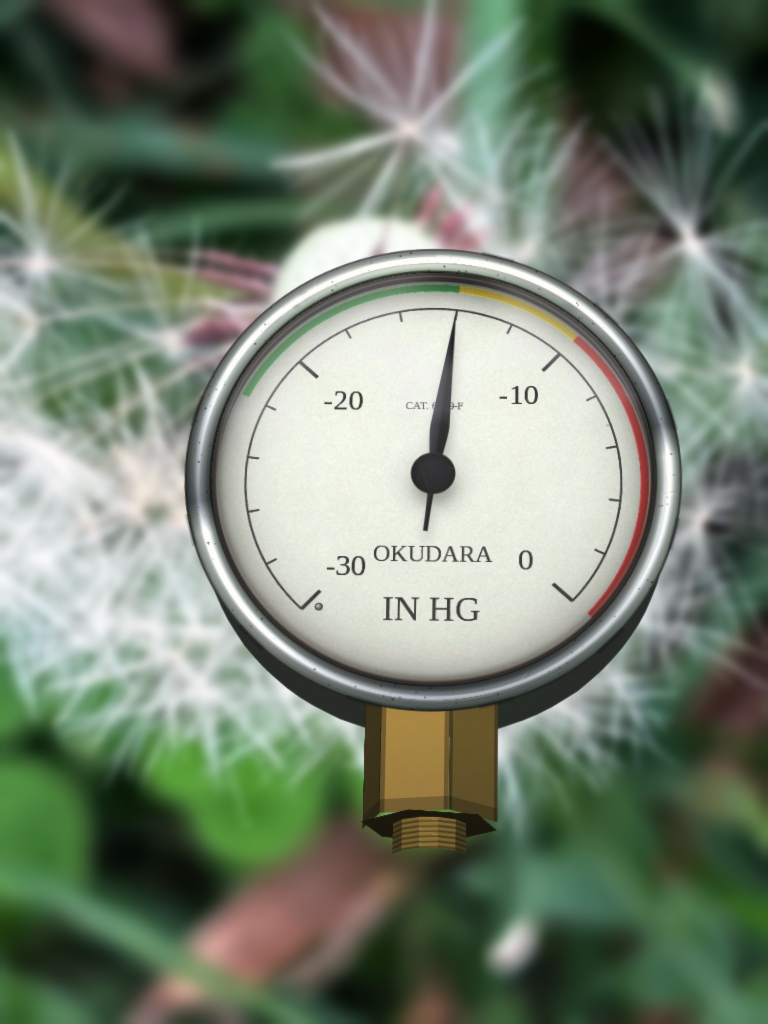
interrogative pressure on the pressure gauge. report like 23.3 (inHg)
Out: -14 (inHg)
